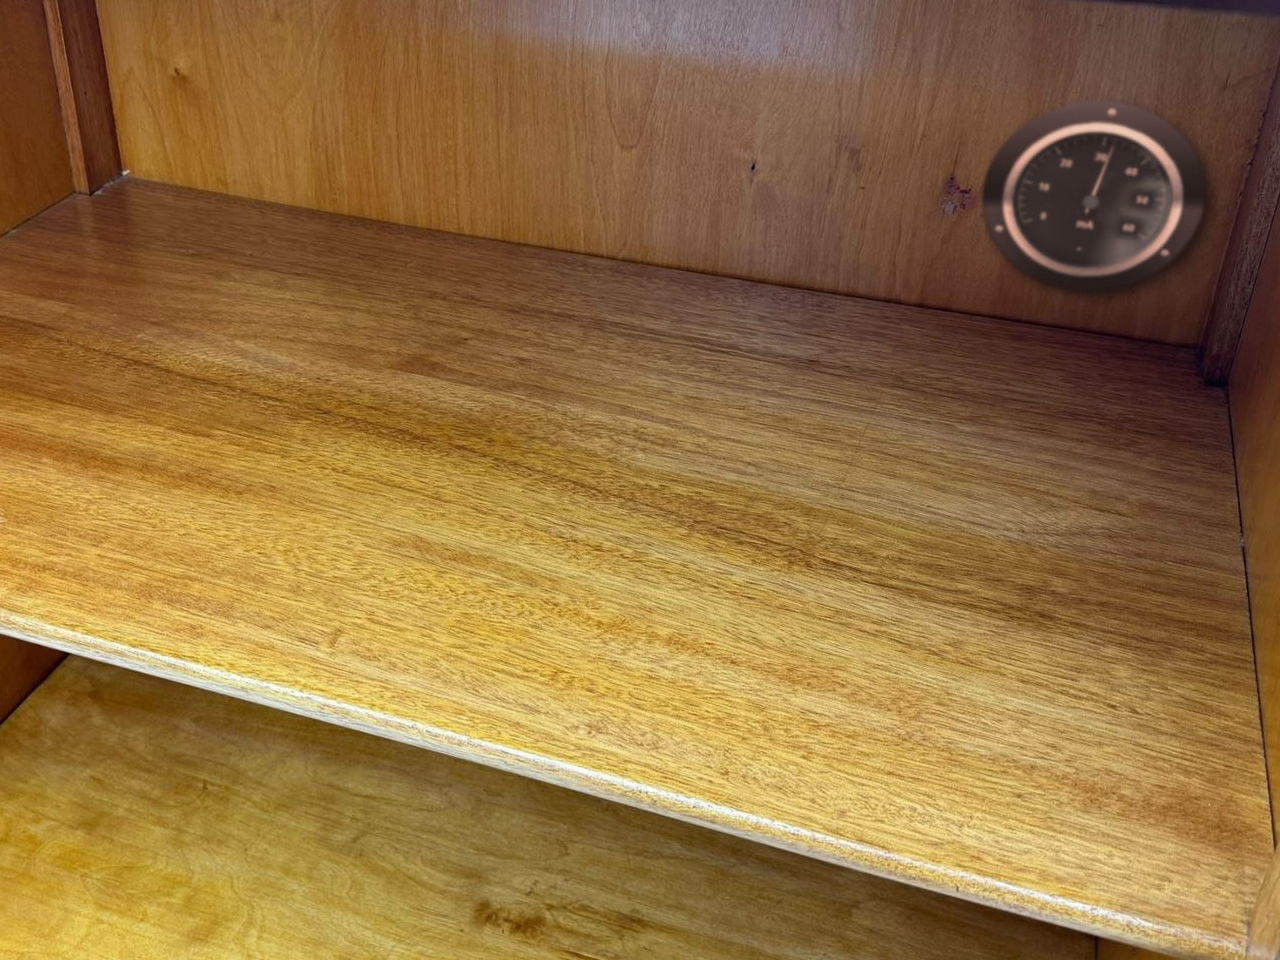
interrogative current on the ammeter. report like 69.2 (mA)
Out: 32 (mA)
